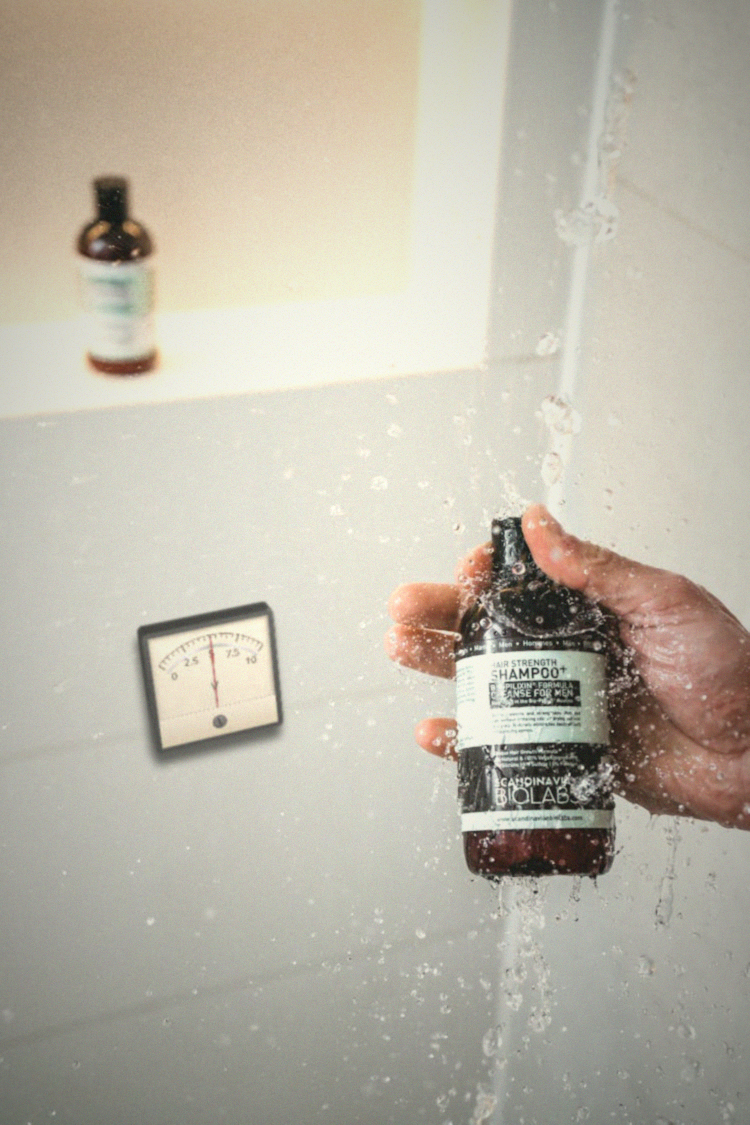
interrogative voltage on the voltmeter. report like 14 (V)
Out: 5 (V)
